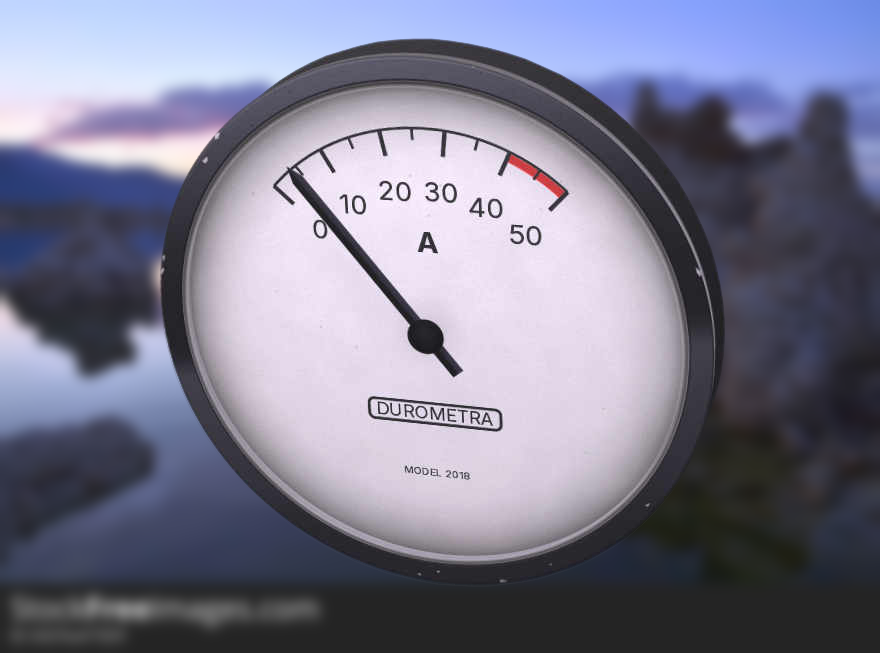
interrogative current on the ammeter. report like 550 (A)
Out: 5 (A)
